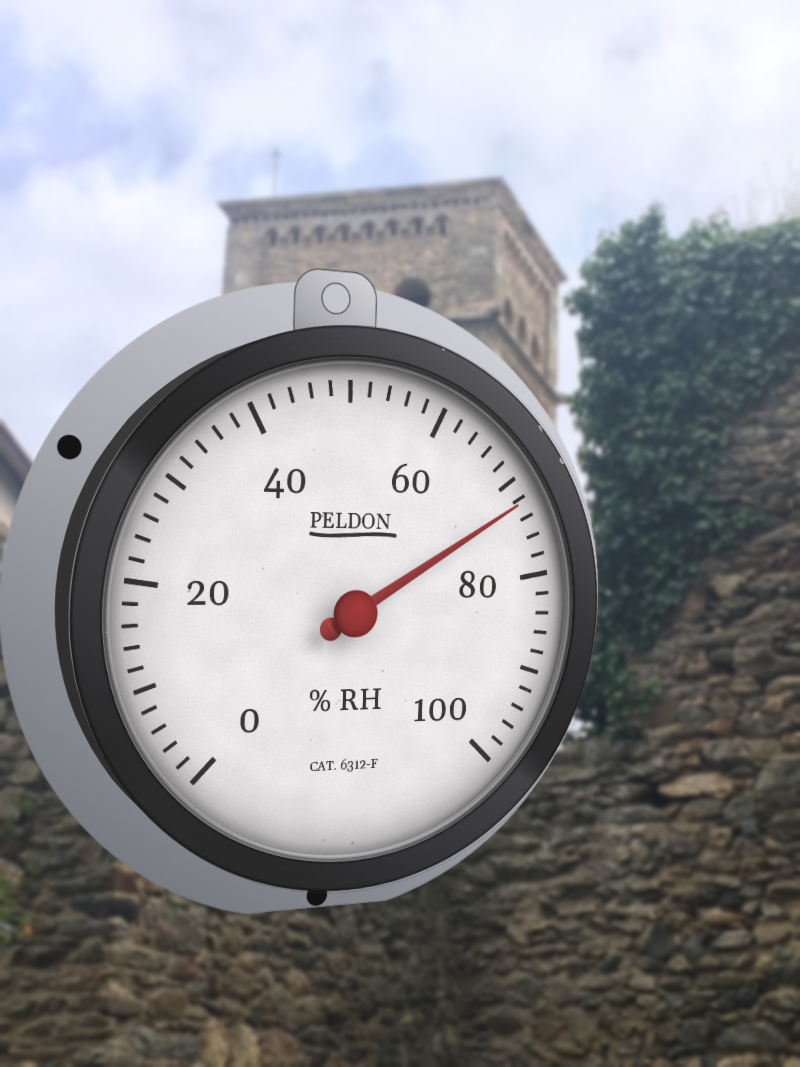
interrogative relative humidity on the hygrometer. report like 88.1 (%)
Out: 72 (%)
